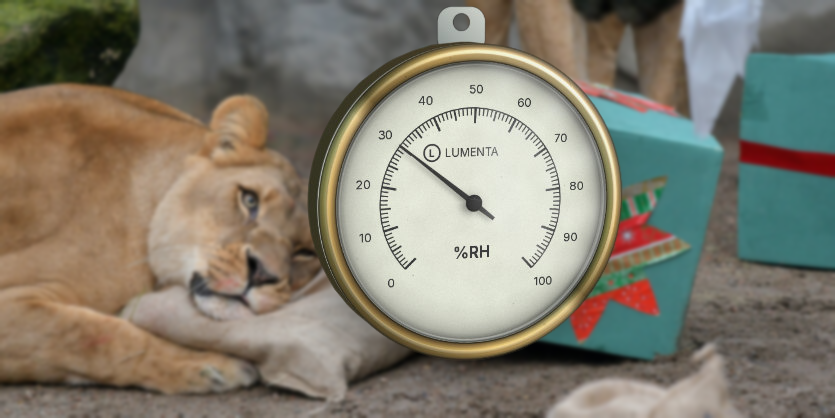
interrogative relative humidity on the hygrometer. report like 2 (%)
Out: 30 (%)
